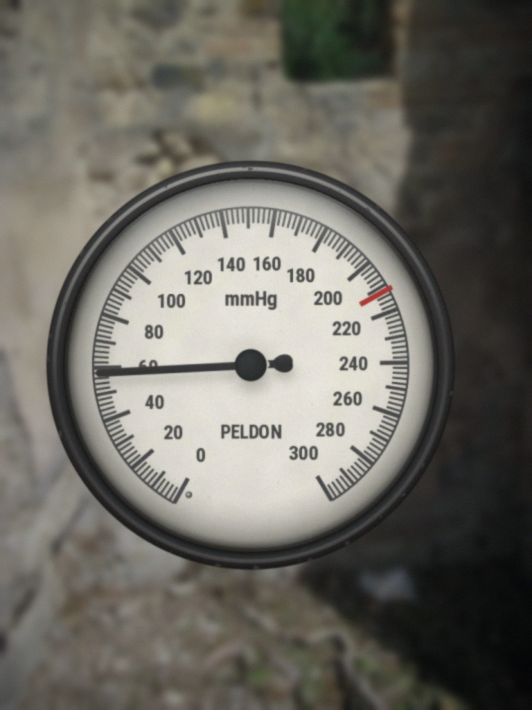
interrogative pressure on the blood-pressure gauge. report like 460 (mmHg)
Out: 58 (mmHg)
